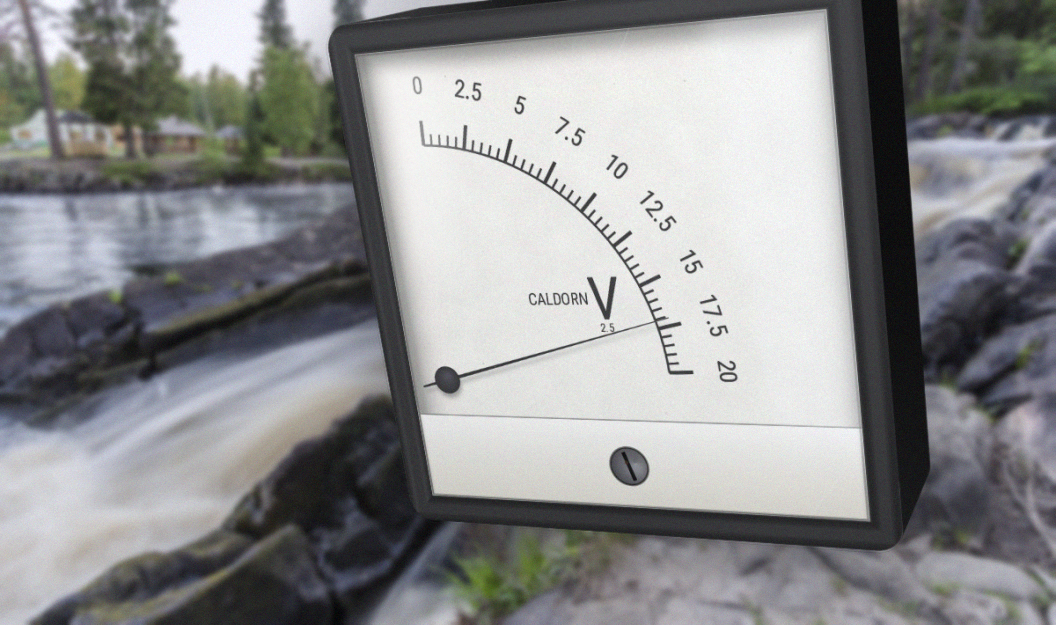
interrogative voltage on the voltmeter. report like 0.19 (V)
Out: 17 (V)
